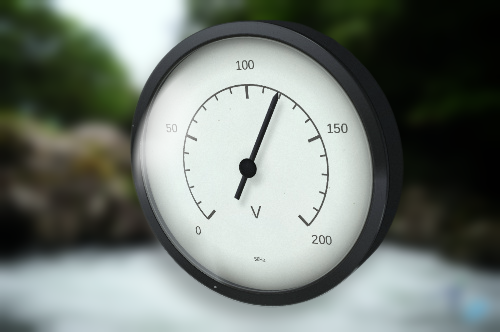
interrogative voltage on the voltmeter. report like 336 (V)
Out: 120 (V)
